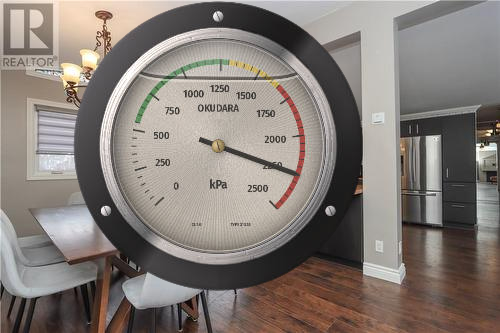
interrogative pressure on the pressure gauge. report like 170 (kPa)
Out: 2250 (kPa)
